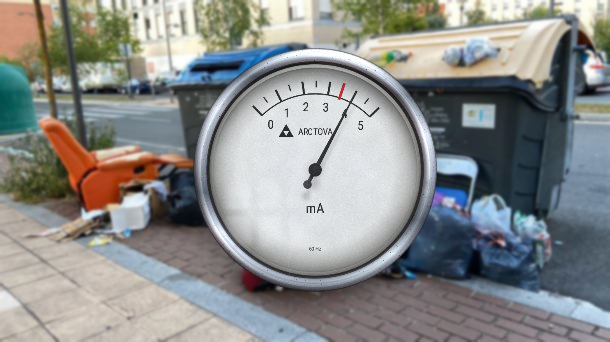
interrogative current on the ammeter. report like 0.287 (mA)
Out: 4 (mA)
